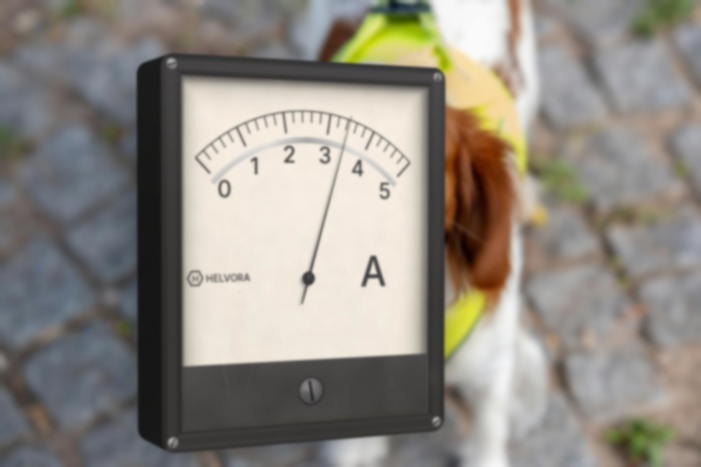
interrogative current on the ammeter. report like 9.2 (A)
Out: 3.4 (A)
